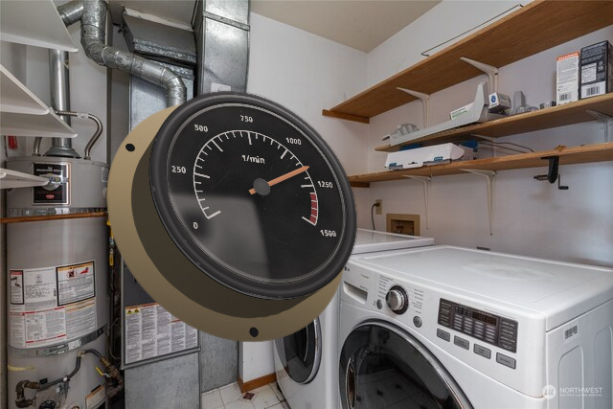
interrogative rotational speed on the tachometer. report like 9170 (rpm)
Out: 1150 (rpm)
